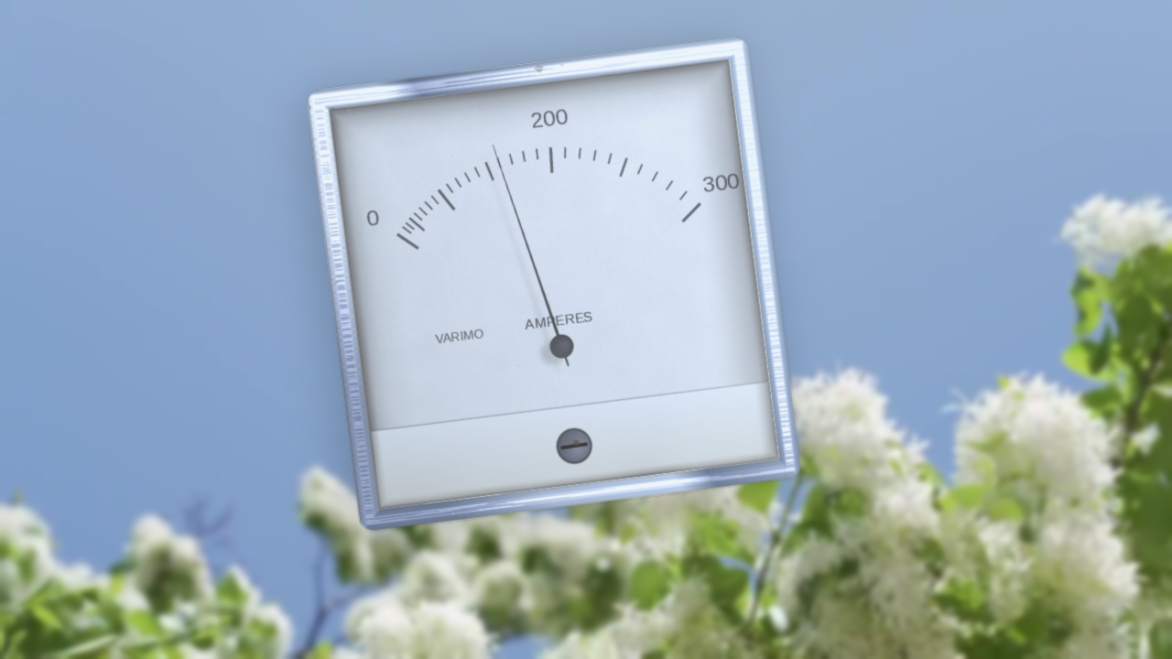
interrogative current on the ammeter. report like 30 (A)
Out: 160 (A)
